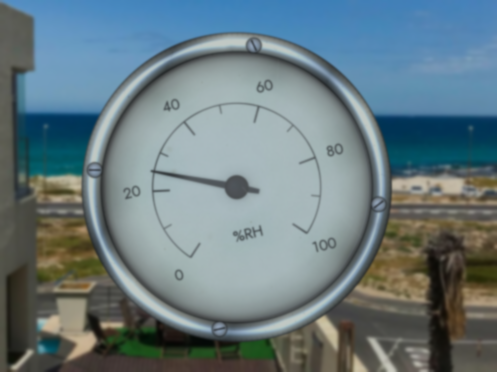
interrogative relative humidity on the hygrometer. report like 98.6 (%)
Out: 25 (%)
